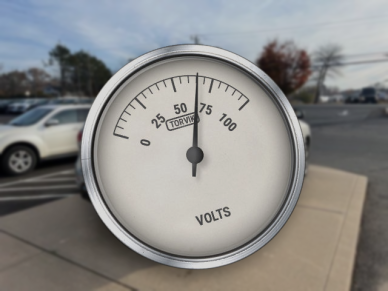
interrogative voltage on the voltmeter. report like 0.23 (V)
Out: 65 (V)
